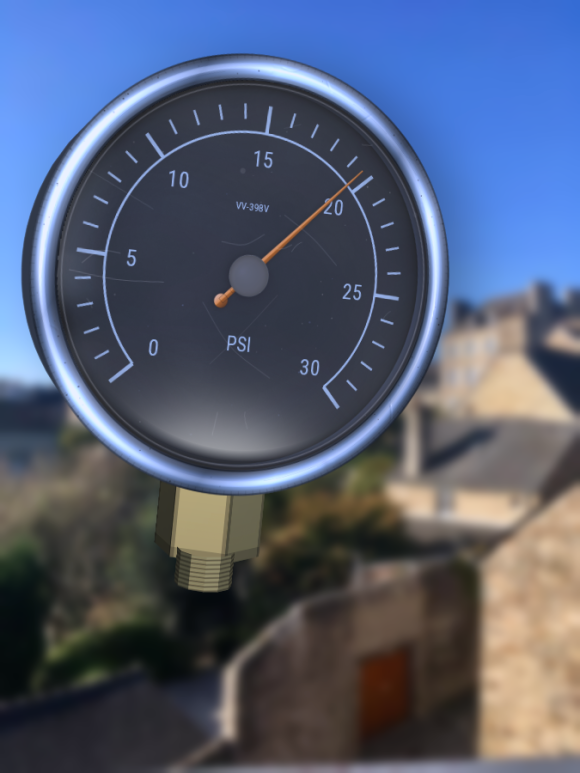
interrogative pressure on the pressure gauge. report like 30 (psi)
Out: 19.5 (psi)
